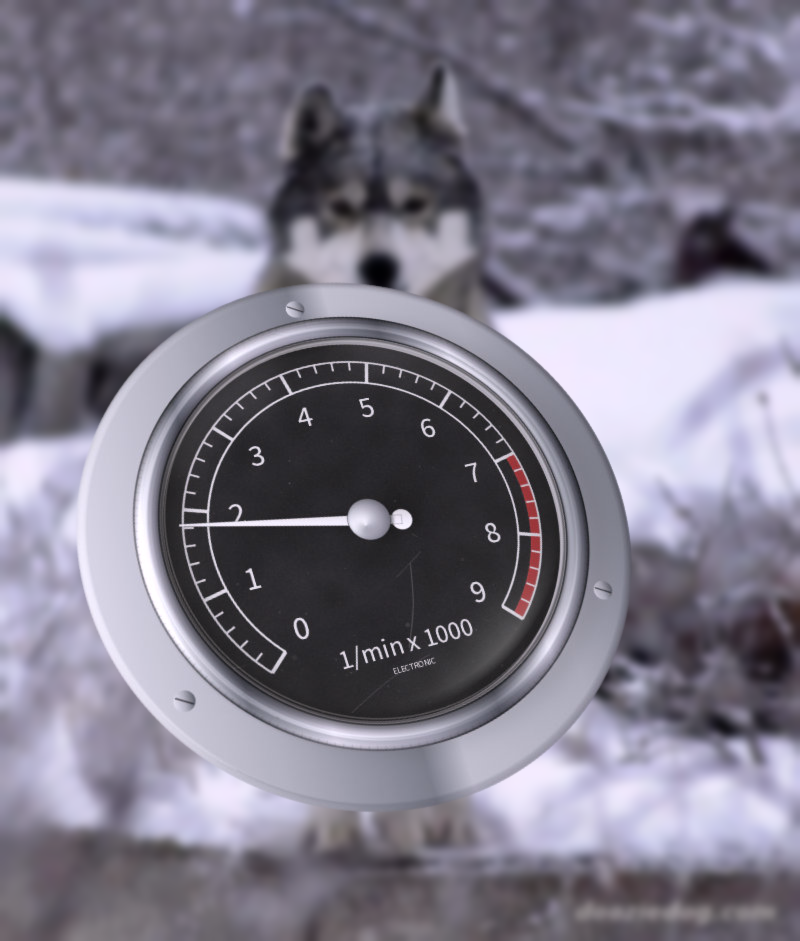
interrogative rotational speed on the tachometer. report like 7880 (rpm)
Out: 1800 (rpm)
